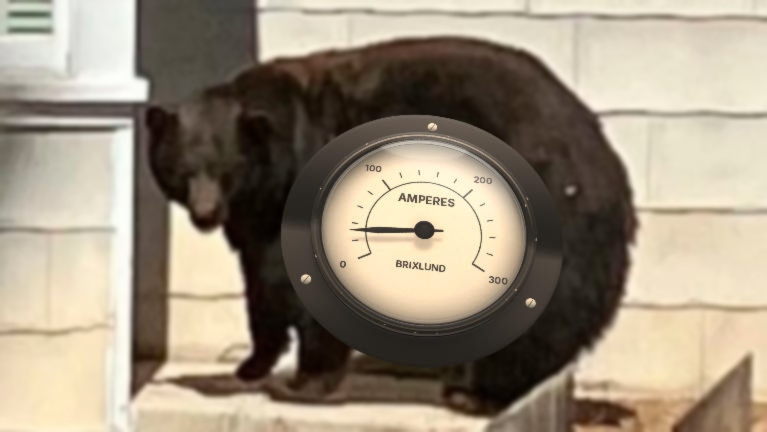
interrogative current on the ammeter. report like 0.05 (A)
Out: 30 (A)
